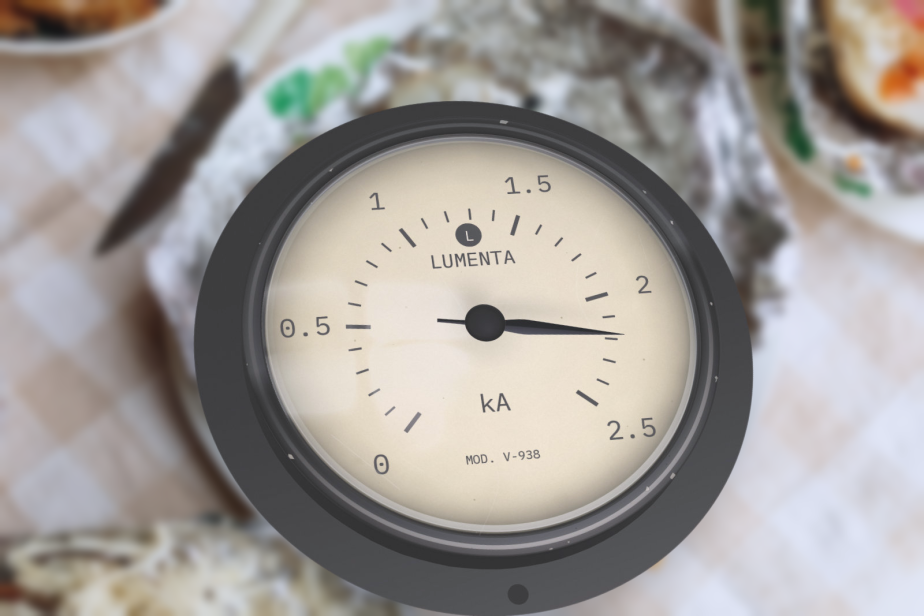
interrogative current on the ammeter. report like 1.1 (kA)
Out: 2.2 (kA)
